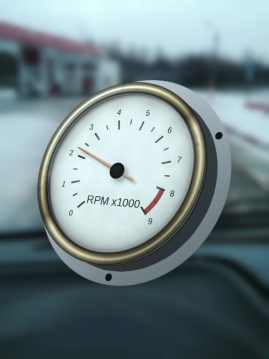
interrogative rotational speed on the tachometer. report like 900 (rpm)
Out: 2250 (rpm)
